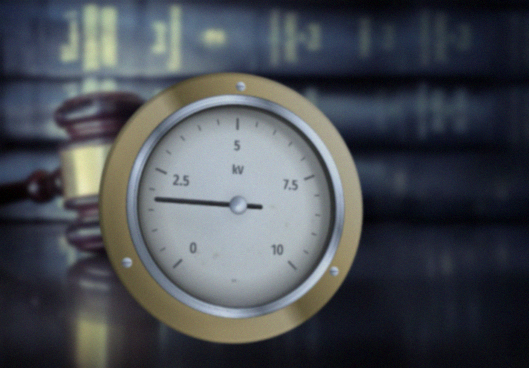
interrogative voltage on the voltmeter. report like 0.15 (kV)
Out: 1.75 (kV)
